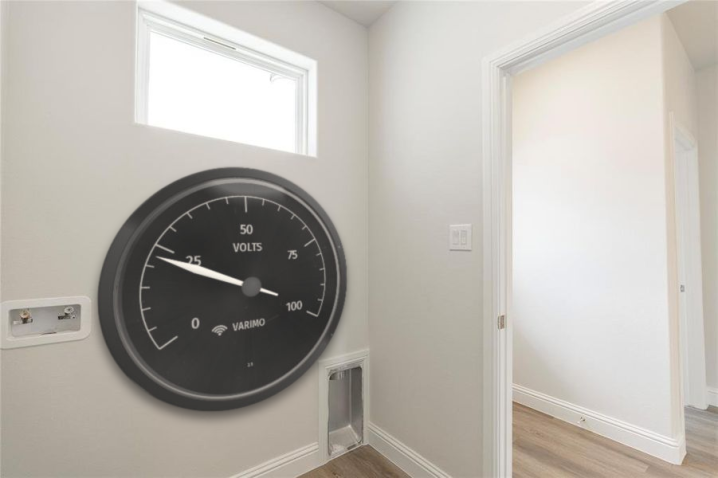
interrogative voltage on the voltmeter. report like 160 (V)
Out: 22.5 (V)
